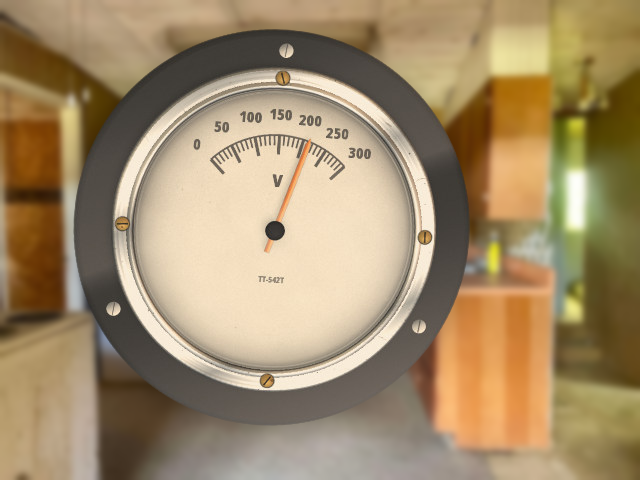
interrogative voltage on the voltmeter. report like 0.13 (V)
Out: 210 (V)
